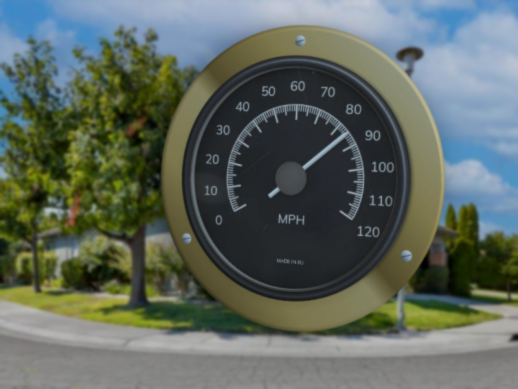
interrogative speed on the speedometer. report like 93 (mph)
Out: 85 (mph)
